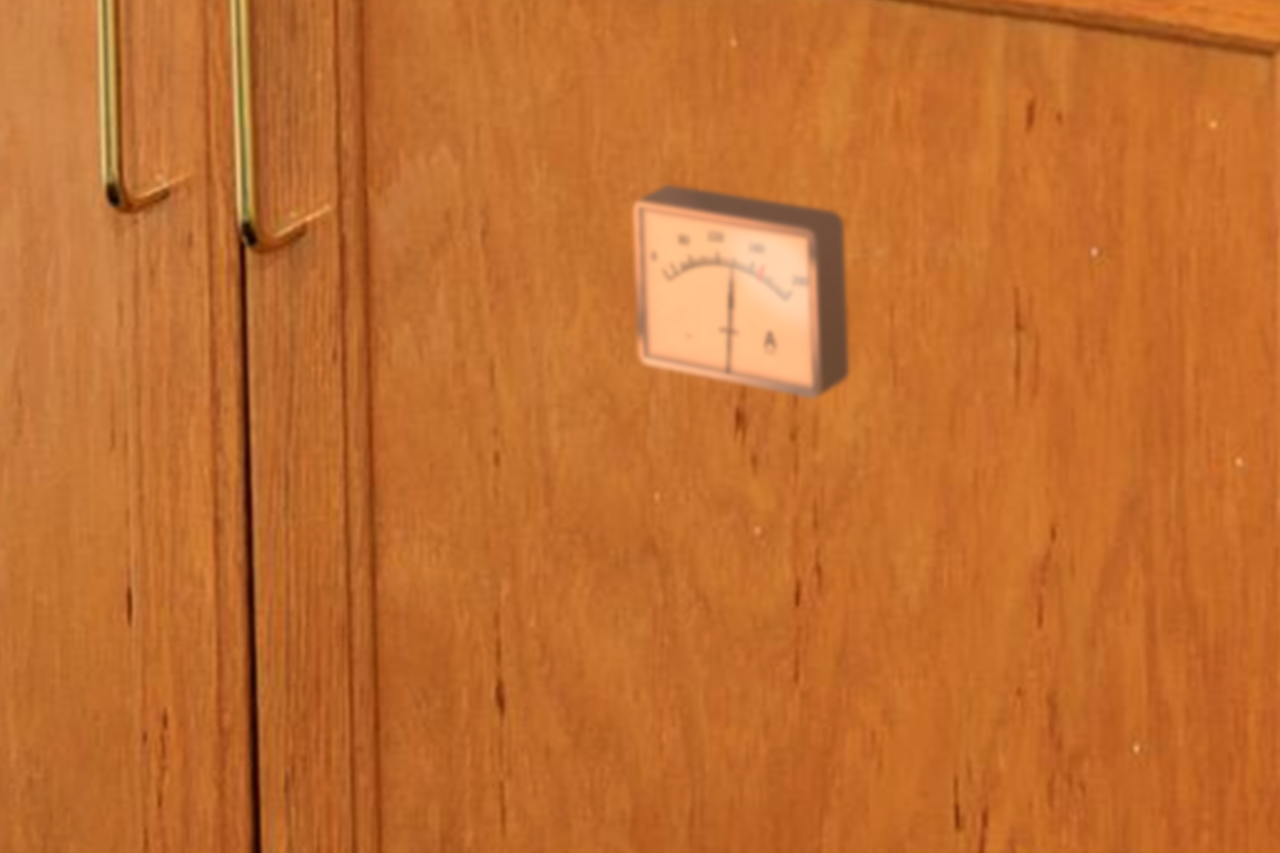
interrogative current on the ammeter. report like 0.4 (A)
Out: 140 (A)
